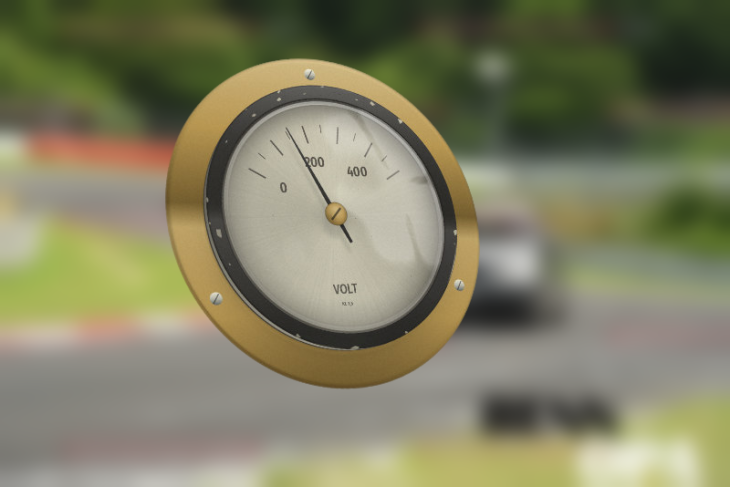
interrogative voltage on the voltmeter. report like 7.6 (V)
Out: 150 (V)
